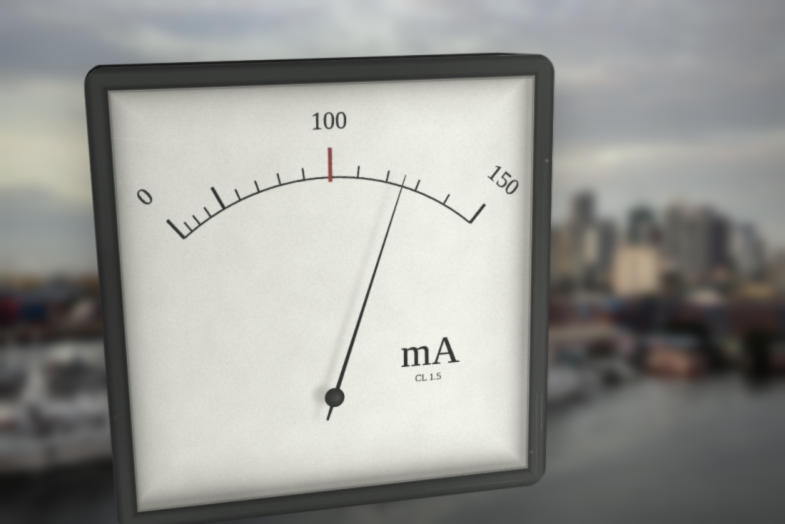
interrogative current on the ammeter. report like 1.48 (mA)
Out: 125 (mA)
